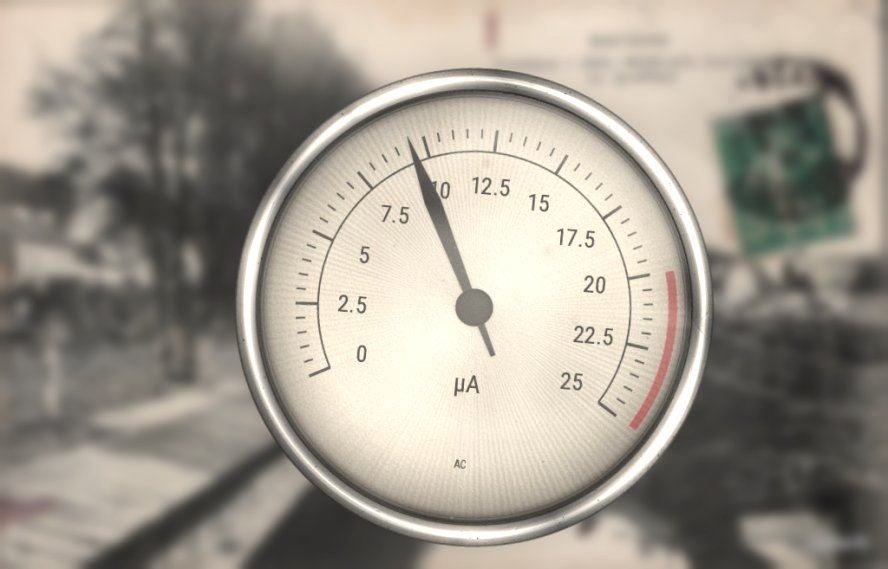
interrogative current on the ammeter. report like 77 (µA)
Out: 9.5 (µA)
